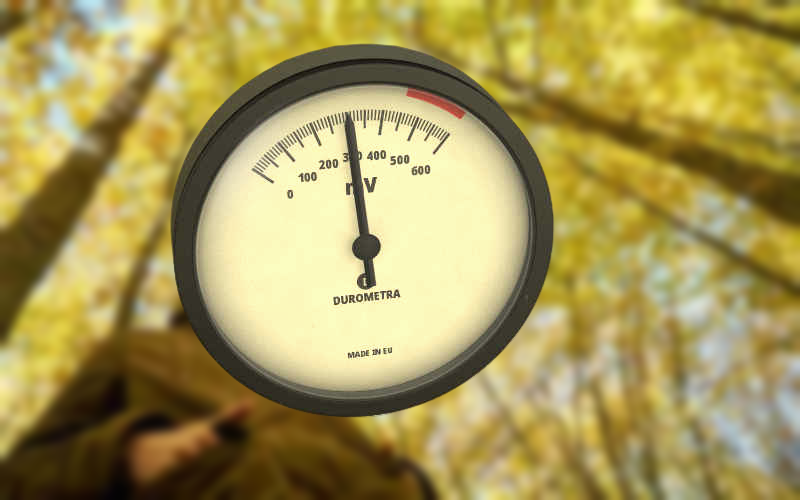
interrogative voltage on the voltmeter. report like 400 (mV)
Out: 300 (mV)
